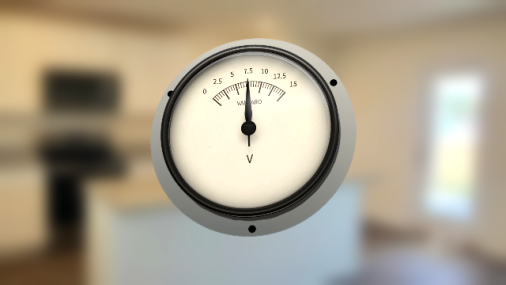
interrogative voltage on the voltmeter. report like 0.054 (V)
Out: 7.5 (V)
